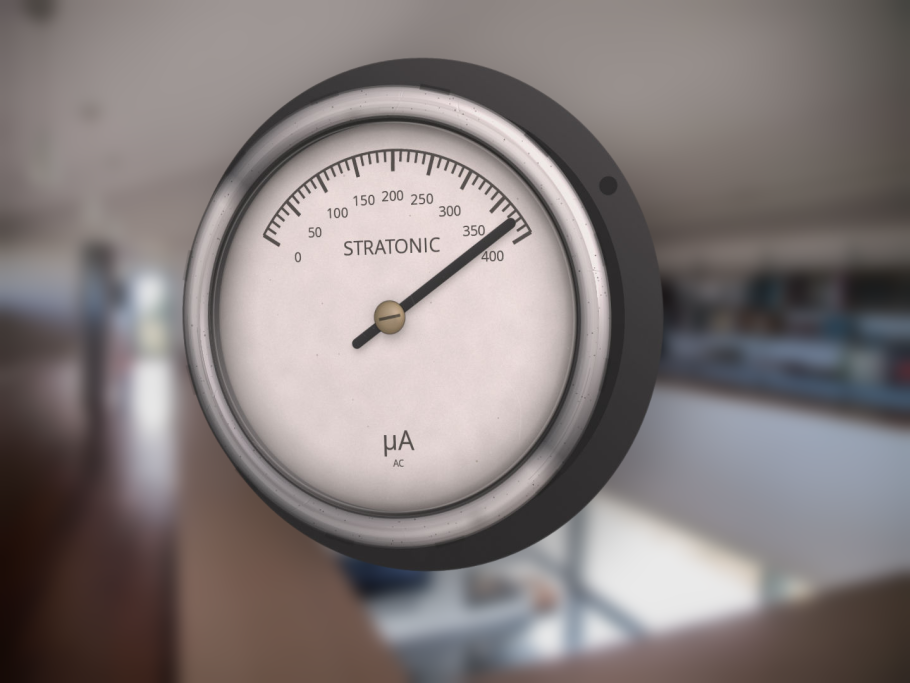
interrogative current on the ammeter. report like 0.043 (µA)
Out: 380 (µA)
